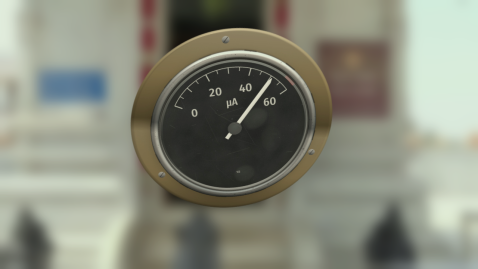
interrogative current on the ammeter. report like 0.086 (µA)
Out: 50 (µA)
